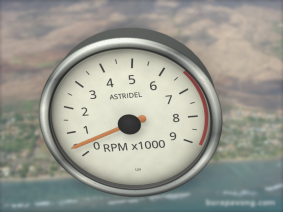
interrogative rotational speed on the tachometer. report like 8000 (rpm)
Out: 500 (rpm)
